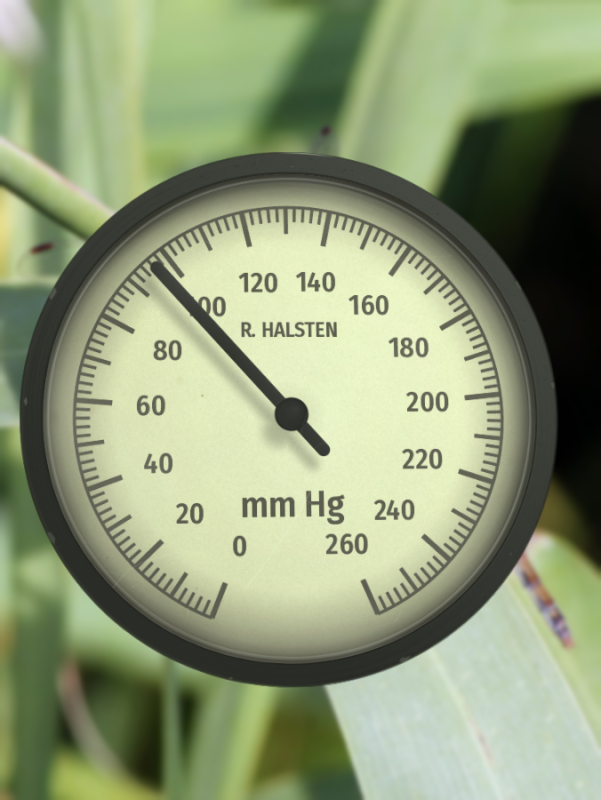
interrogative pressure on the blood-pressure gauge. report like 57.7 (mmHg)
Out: 96 (mmHg)
